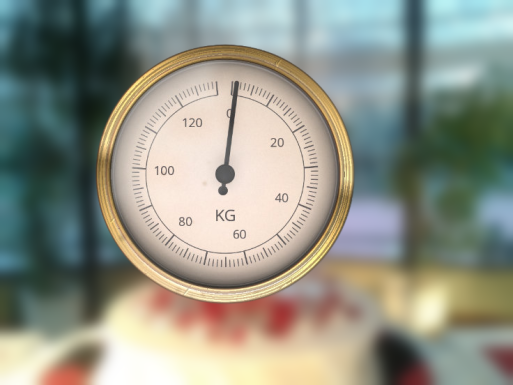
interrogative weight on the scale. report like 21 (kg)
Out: 1 (kg)
